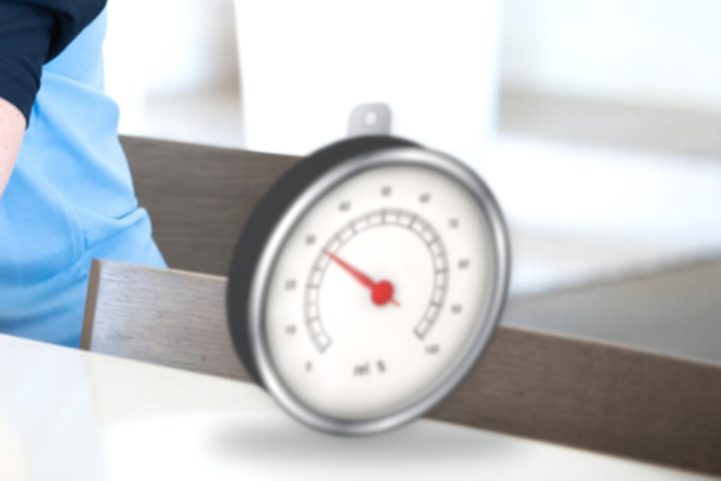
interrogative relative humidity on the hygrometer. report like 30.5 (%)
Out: 30 (%)
